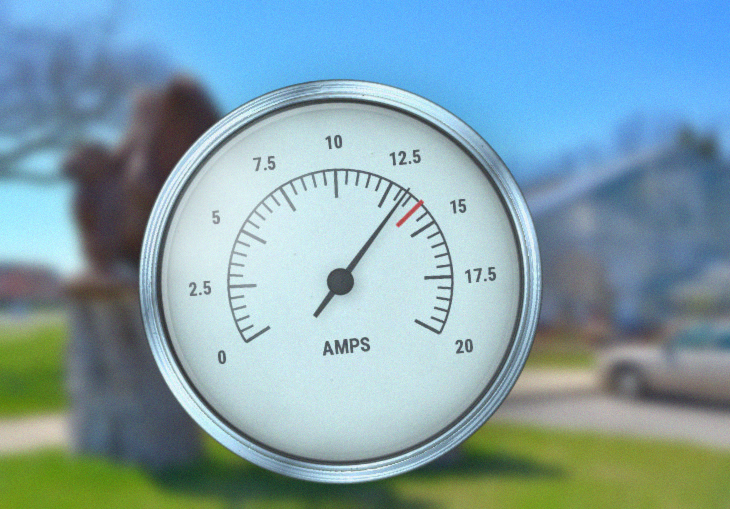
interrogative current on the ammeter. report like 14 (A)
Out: 13.25 (A)
